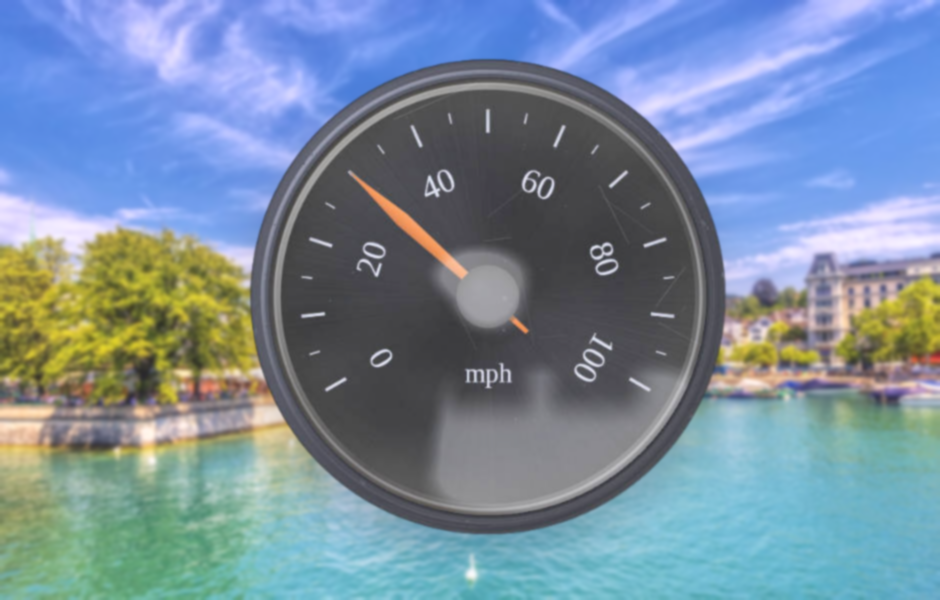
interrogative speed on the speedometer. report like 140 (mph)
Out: 30 (mph)
